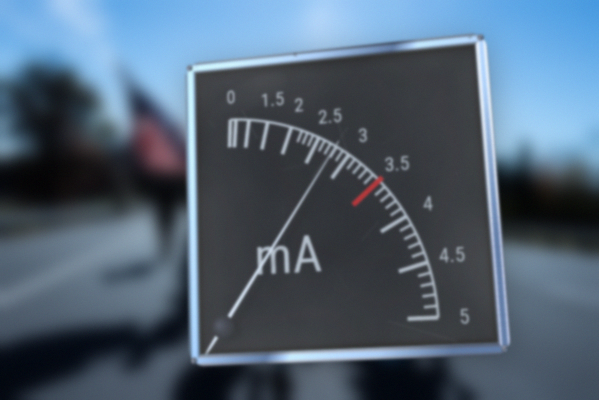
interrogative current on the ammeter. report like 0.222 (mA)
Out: 2.8 (mA)
